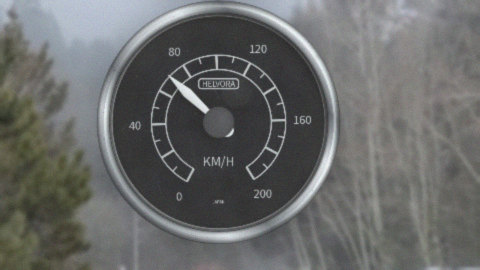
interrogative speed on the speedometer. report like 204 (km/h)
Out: 70 (km/h)
